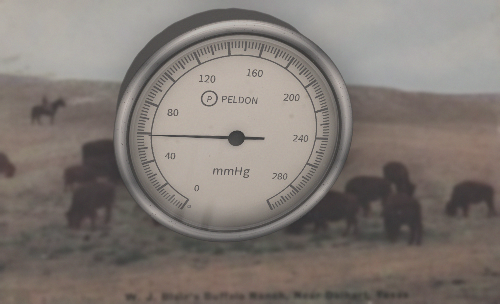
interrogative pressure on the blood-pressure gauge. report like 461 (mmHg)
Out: 60 (mmHg)
